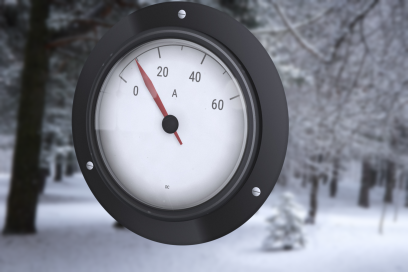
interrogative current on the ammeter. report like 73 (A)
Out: 10 (A)
